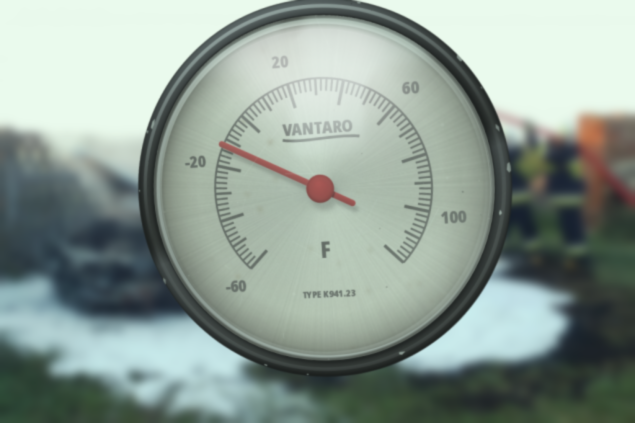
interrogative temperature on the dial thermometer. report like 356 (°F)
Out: -12 (°F)
